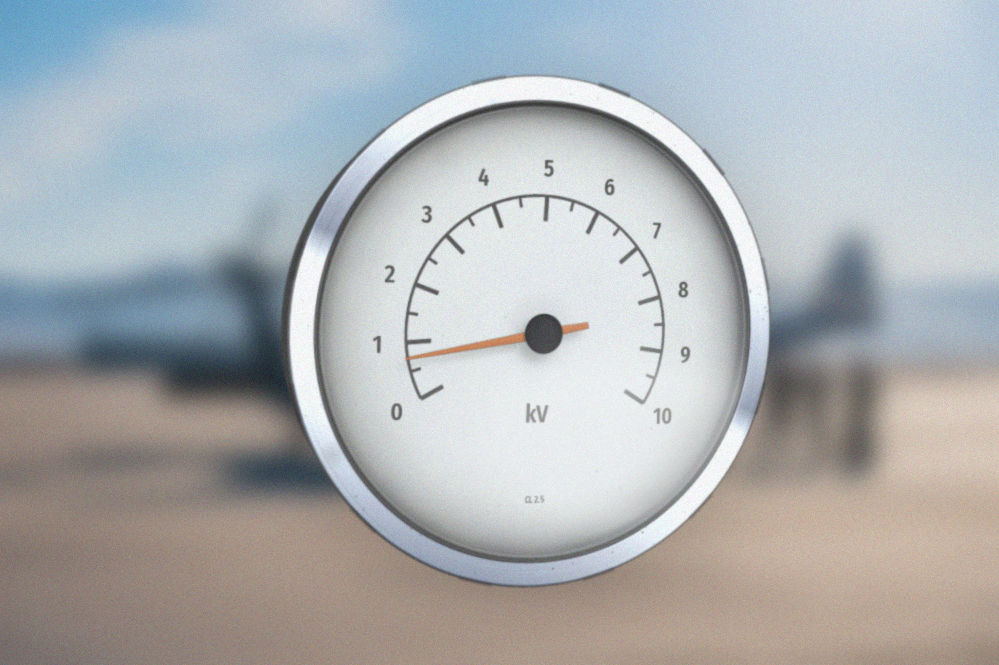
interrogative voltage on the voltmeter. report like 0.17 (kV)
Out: 0.75 (kV)
